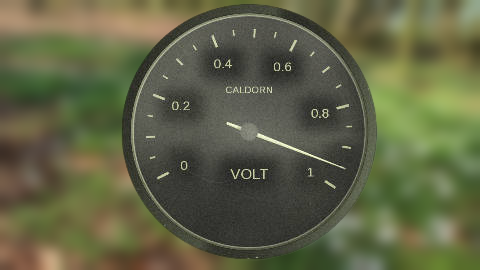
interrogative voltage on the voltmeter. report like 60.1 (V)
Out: 0.95 (V)
